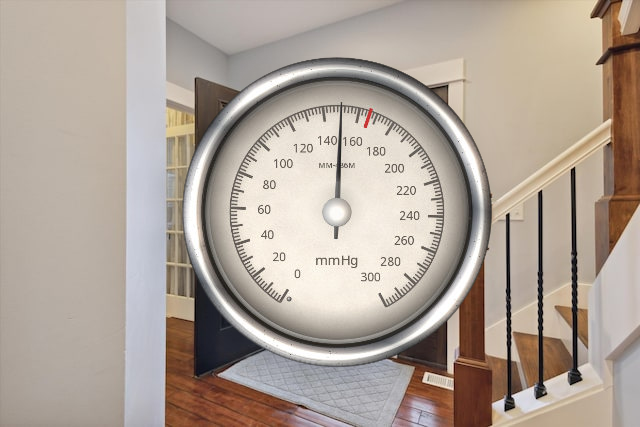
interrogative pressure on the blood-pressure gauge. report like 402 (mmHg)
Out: 150 (mmHg)
